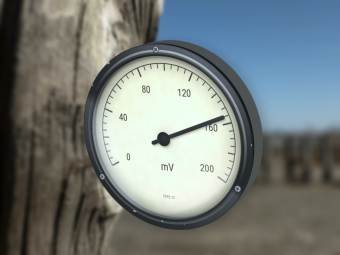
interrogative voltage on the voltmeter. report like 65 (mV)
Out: 155 (mV)
